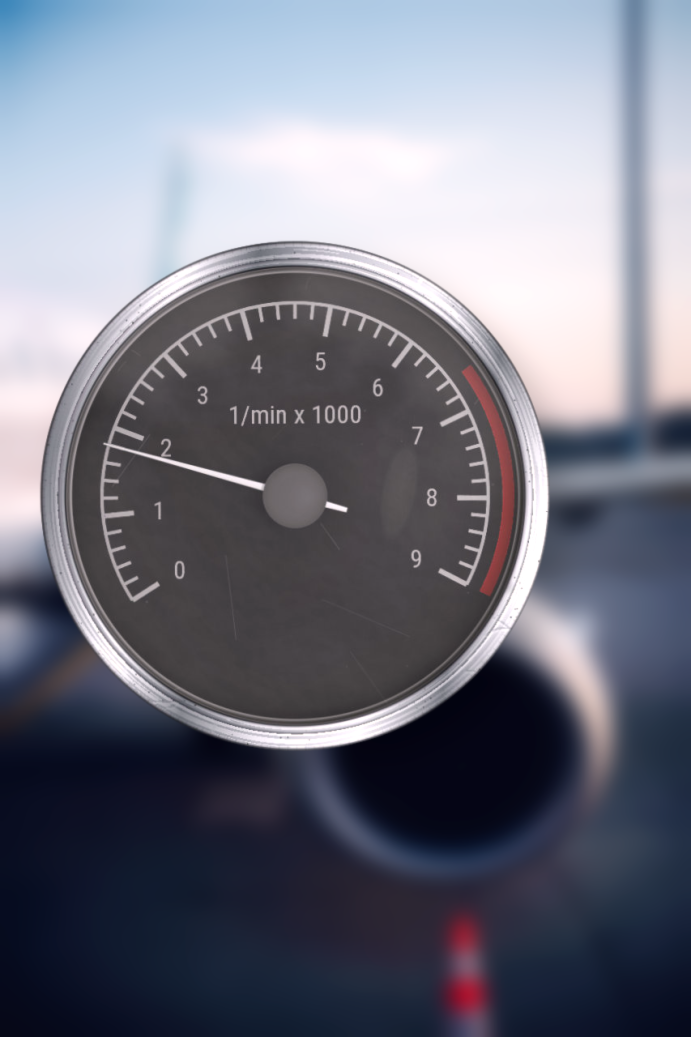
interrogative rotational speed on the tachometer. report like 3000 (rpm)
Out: 1800 (rpm)
